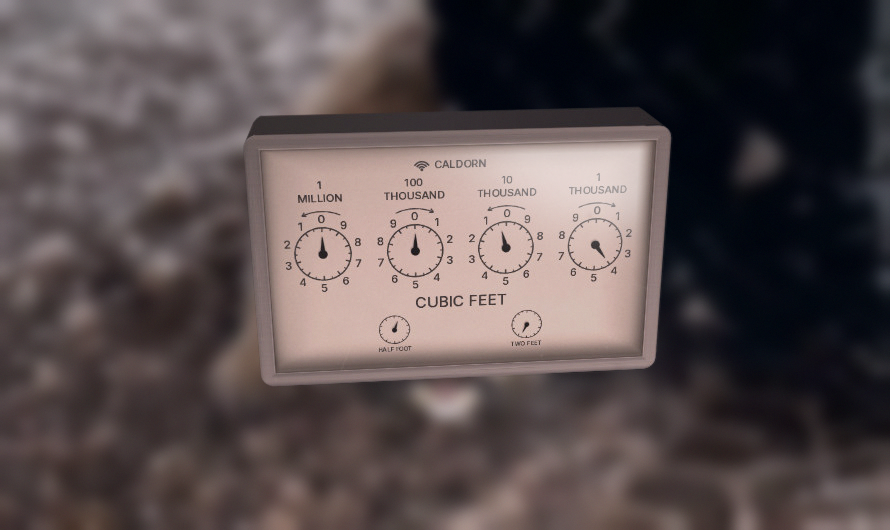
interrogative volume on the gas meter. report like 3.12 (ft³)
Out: 400 (ft³)
